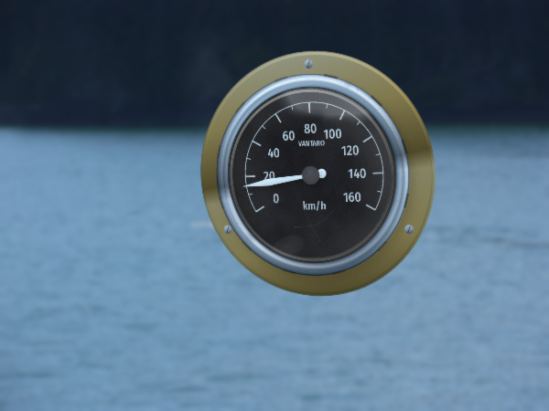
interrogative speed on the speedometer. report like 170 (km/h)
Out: 15 (km/h)
